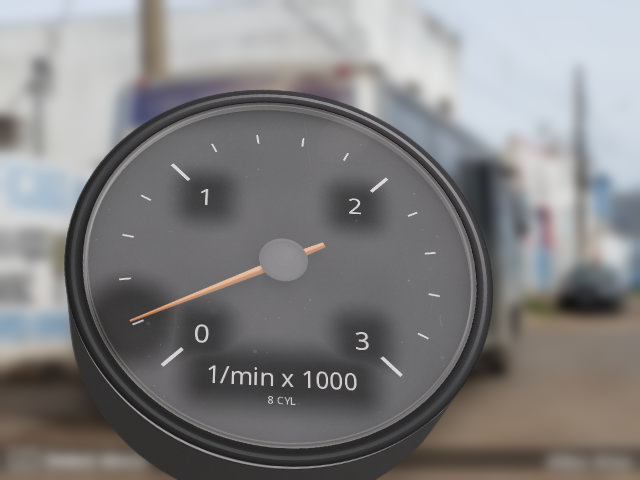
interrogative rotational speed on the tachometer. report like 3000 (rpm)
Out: 200 (rpm)
